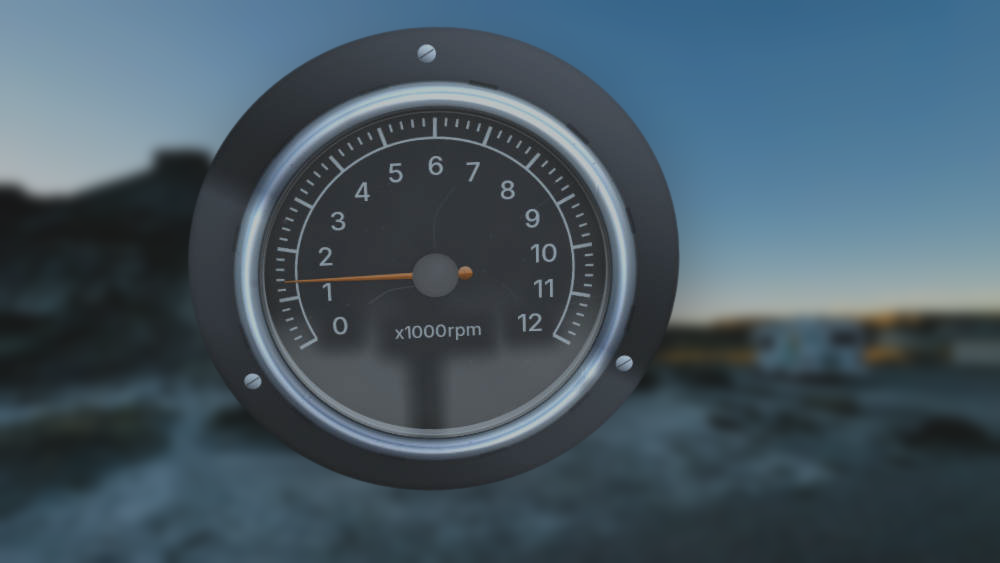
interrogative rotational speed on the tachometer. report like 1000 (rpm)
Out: 1400 (rpm)
